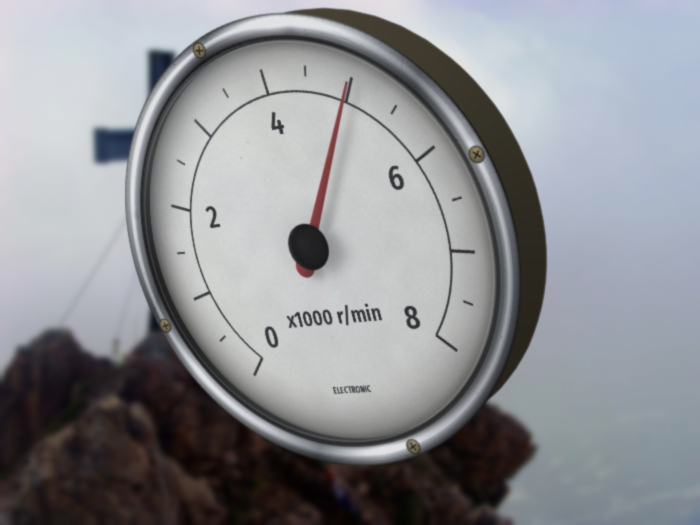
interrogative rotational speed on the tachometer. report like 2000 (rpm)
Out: 5000 (rpm)
